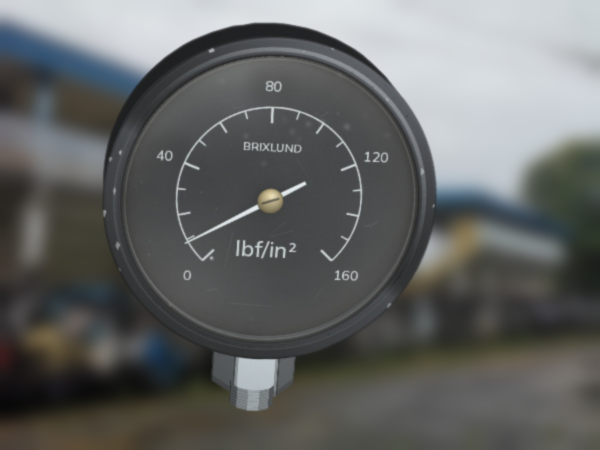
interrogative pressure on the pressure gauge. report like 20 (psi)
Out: 10 (psi)
